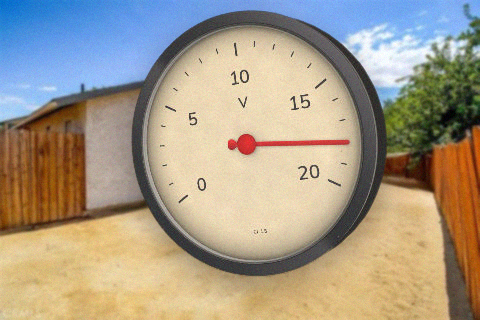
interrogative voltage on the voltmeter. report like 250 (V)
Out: 18 (V)
